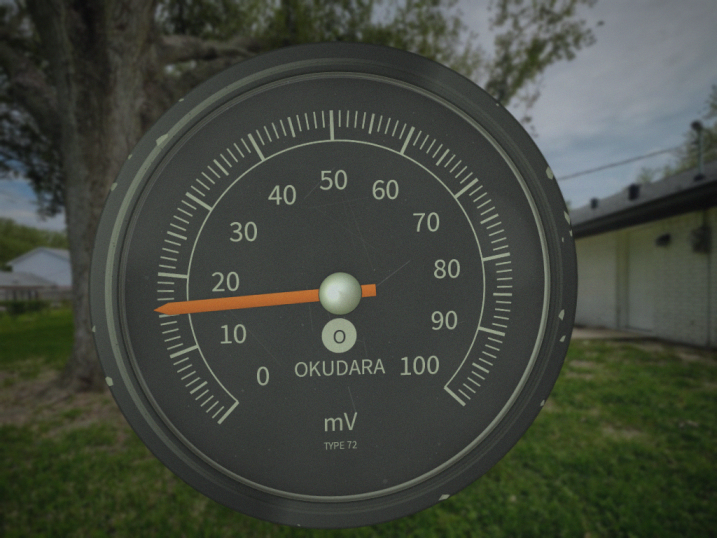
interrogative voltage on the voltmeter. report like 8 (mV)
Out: 16 (mV)
